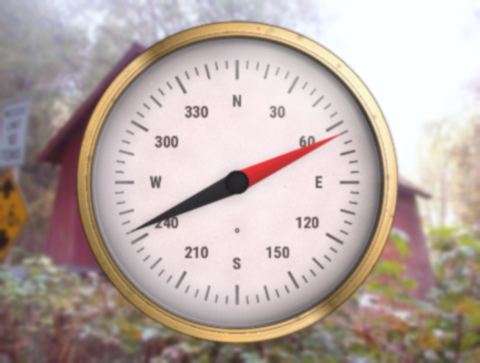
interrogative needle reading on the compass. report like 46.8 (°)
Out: 65 (°)
